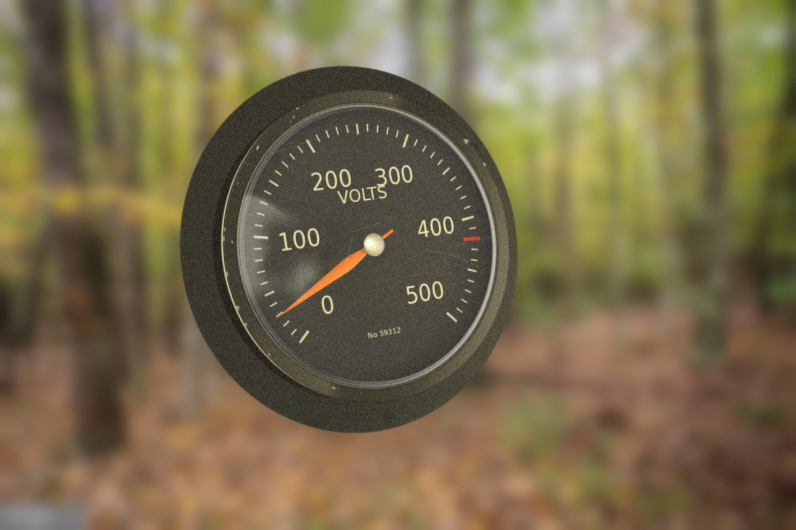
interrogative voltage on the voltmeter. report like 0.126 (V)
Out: 30 (V)
